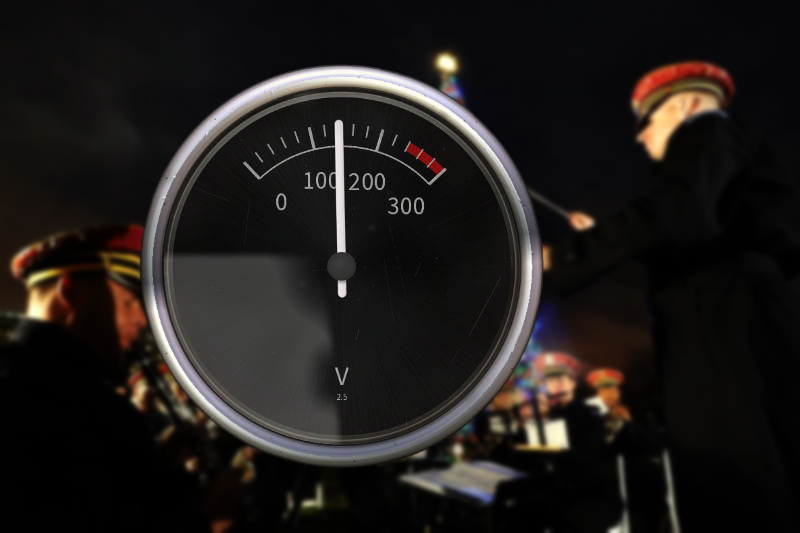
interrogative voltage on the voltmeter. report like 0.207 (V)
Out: 140 (V)
